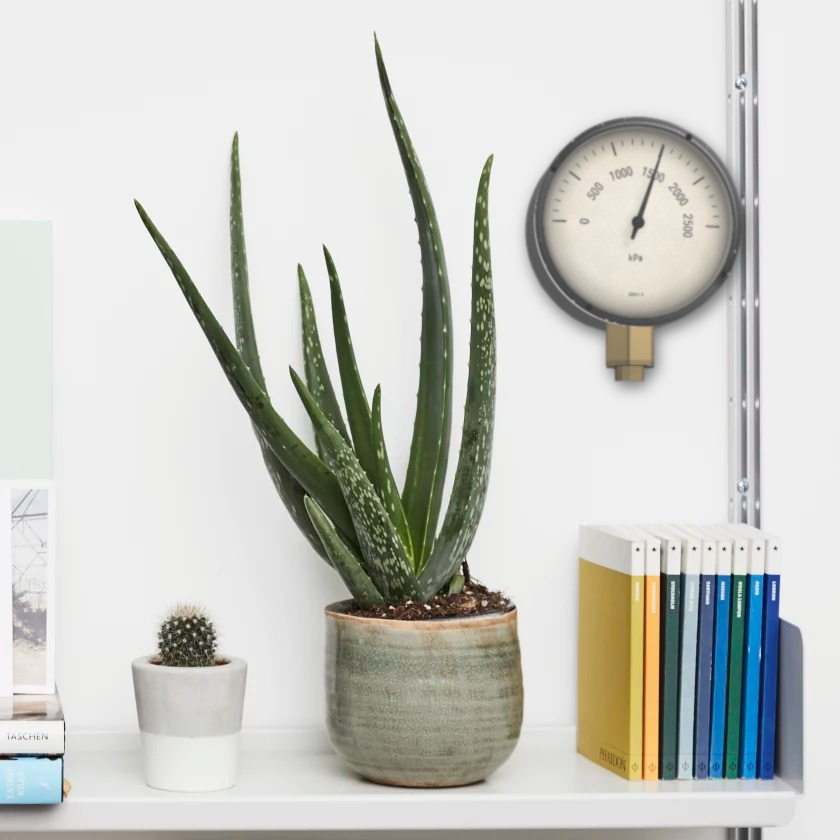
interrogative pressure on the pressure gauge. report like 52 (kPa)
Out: 1500 (kPa)
